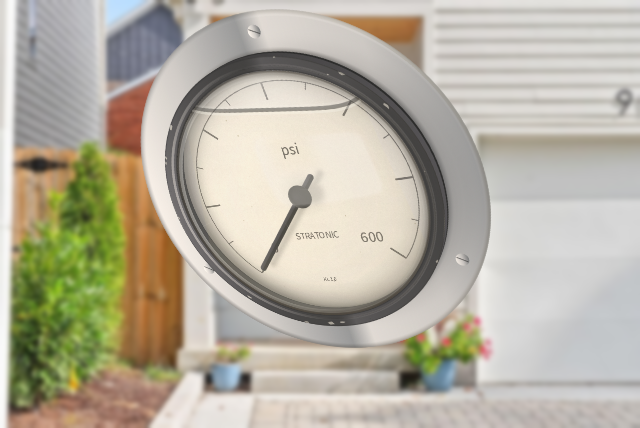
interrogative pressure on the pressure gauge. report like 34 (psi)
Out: 0 (psi)
